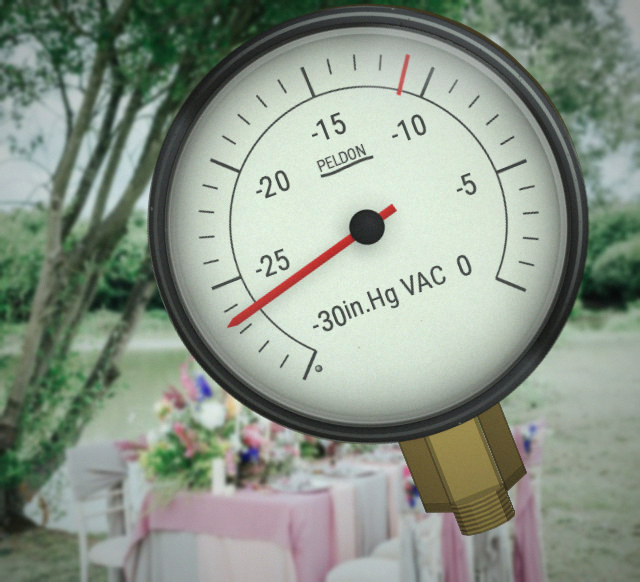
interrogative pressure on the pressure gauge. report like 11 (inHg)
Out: -26.5 (inHg)
